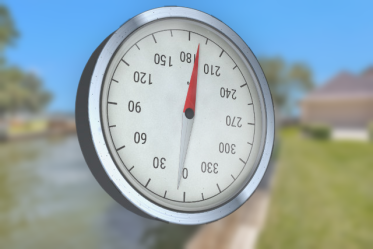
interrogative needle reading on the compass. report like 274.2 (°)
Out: 187.5 (°)
